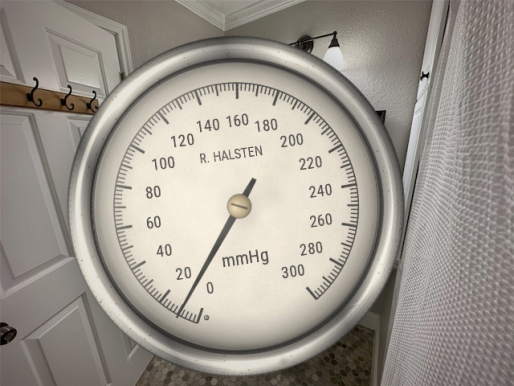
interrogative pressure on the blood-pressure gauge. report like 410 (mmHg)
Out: 10 (mmHg)
